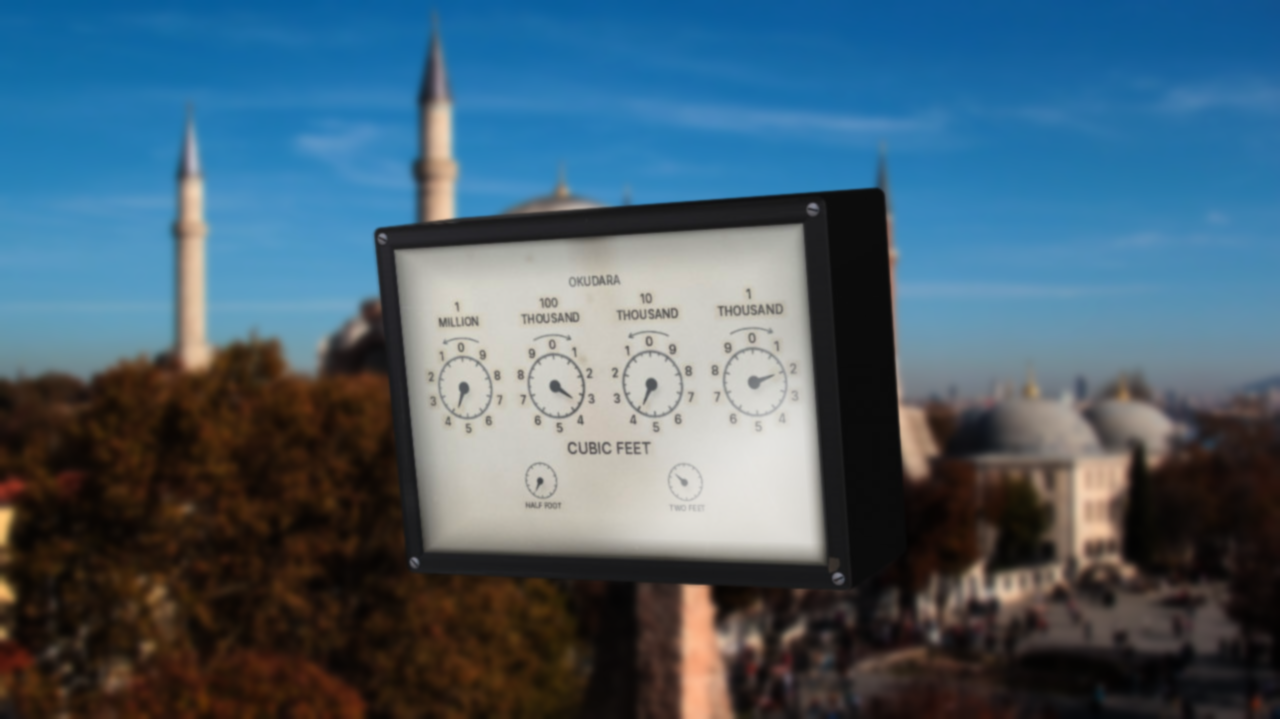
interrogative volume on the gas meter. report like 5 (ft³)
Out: 434200 (ft³)
